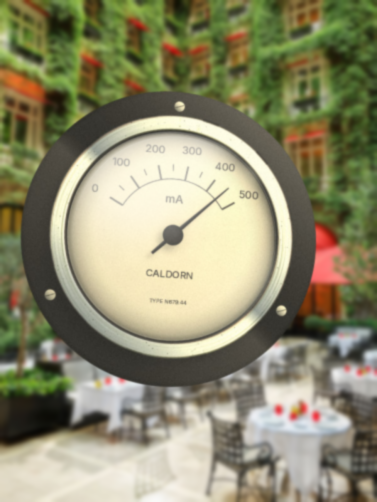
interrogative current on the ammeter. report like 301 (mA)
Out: 450 (mA)
